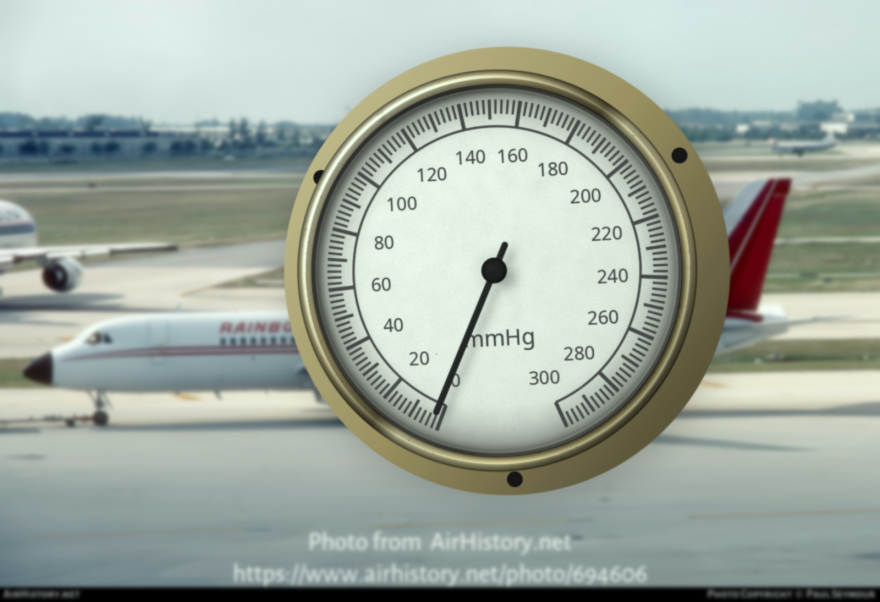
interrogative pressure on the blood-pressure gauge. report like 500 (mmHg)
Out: 2 (mmHg)
